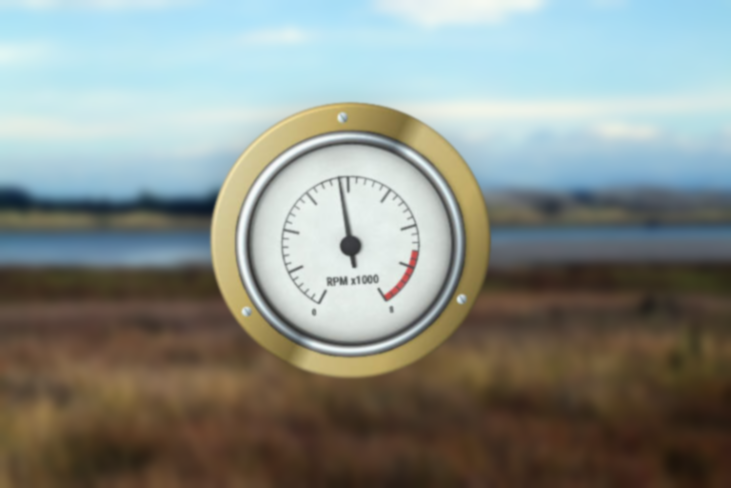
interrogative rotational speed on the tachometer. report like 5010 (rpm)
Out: 3800 (rpm)
